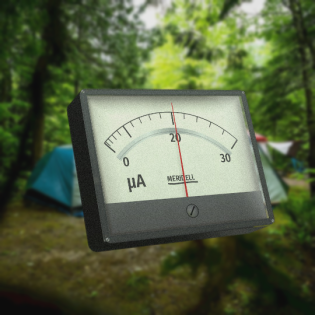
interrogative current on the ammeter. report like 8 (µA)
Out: 20 (µA)
